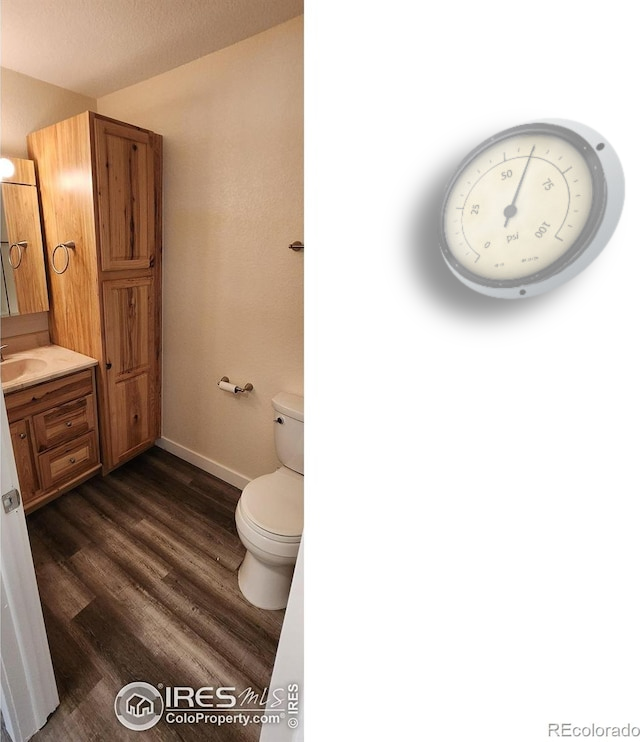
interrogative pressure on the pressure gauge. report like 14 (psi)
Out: 60 (psi)
